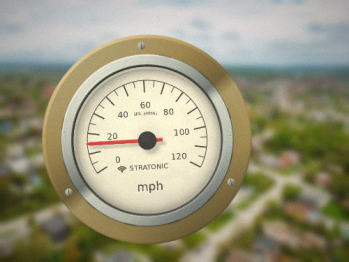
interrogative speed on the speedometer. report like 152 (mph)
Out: 15 (mph)
